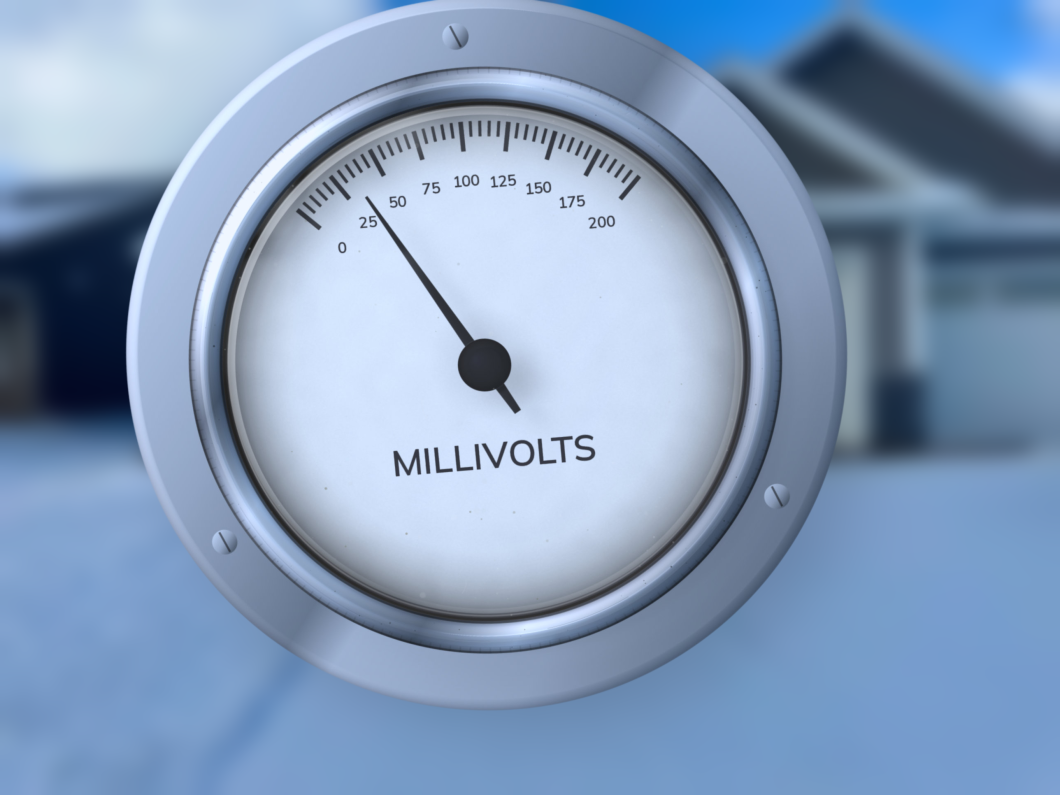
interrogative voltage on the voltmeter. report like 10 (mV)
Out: 35 (mV)
